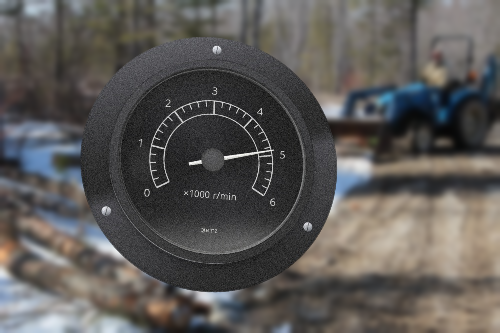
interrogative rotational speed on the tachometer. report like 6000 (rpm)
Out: 4900 (rpm)
